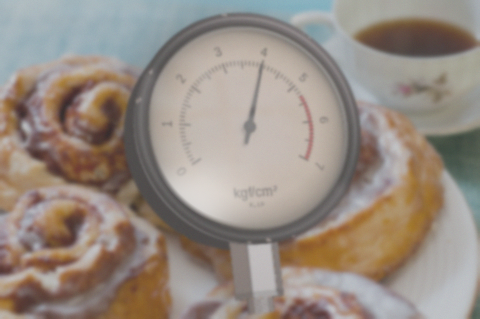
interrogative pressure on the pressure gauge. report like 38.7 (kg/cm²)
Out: 4 (kg/cm²)
